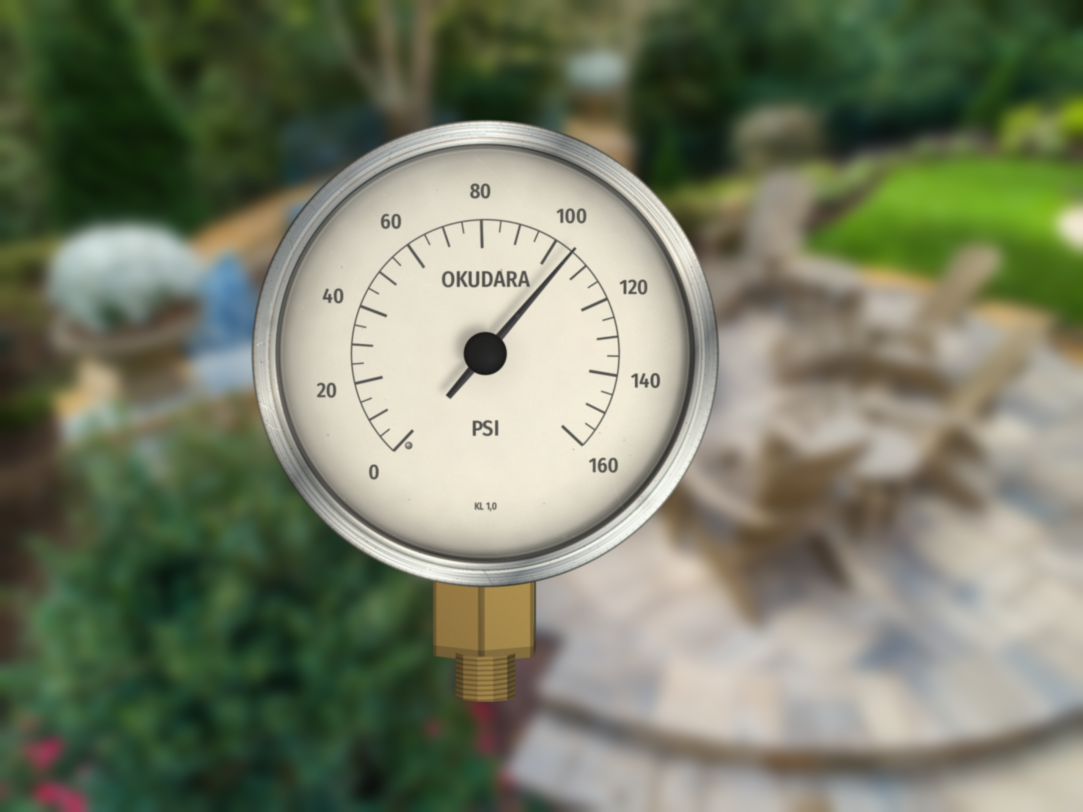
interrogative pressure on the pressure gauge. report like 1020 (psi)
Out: 105 (psi)
